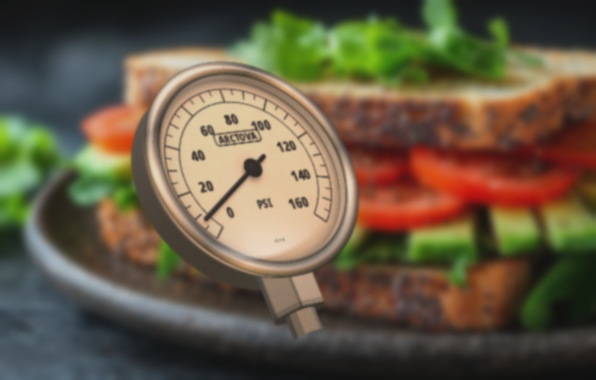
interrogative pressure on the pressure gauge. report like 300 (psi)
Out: 7.5 (psi)
